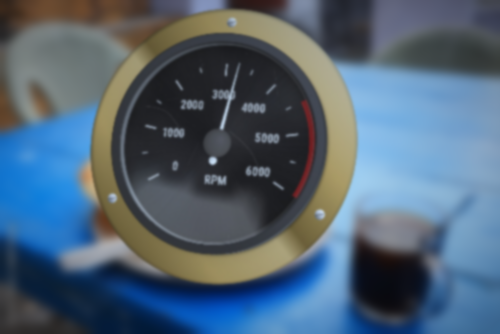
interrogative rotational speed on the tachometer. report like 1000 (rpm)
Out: 3250 (rpm)
